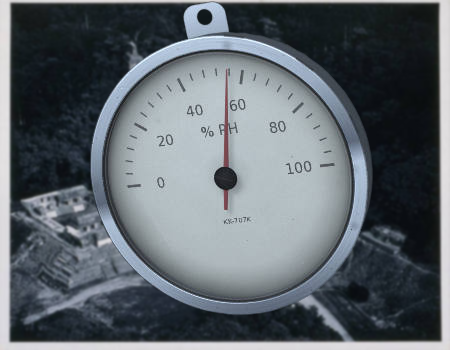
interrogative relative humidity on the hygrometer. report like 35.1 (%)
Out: 56 (%)
